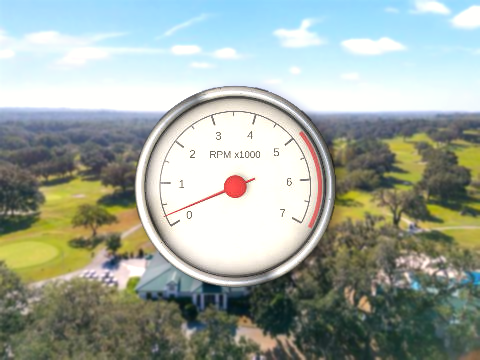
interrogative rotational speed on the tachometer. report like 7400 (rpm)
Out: 250 (rpm)
